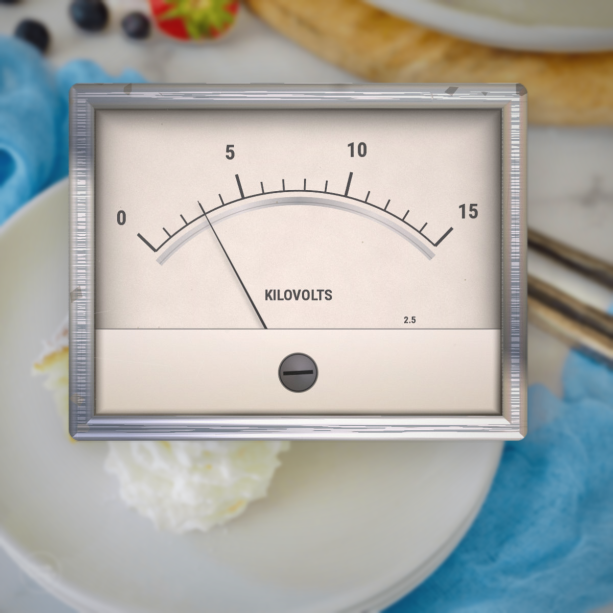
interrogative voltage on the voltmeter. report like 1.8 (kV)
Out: 3 (kV)
